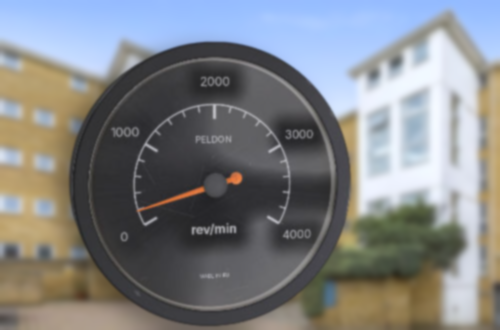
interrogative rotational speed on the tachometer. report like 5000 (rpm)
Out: 200 (rpm)
